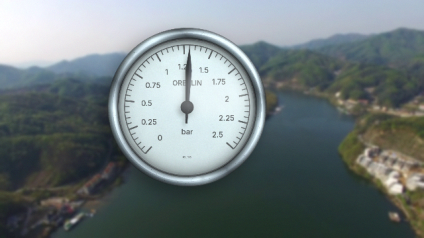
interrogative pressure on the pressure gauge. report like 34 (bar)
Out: 1.3 (bar)
